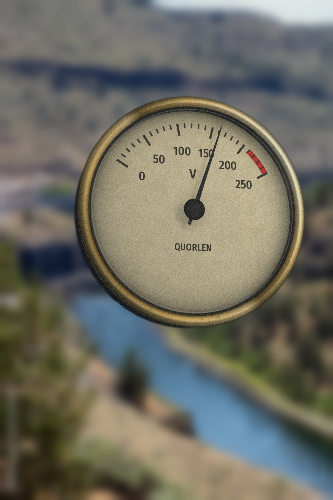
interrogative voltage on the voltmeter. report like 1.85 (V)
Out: 160 (V)
